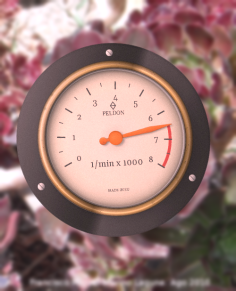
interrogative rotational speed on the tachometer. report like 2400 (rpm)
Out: 6500 (rpm)
